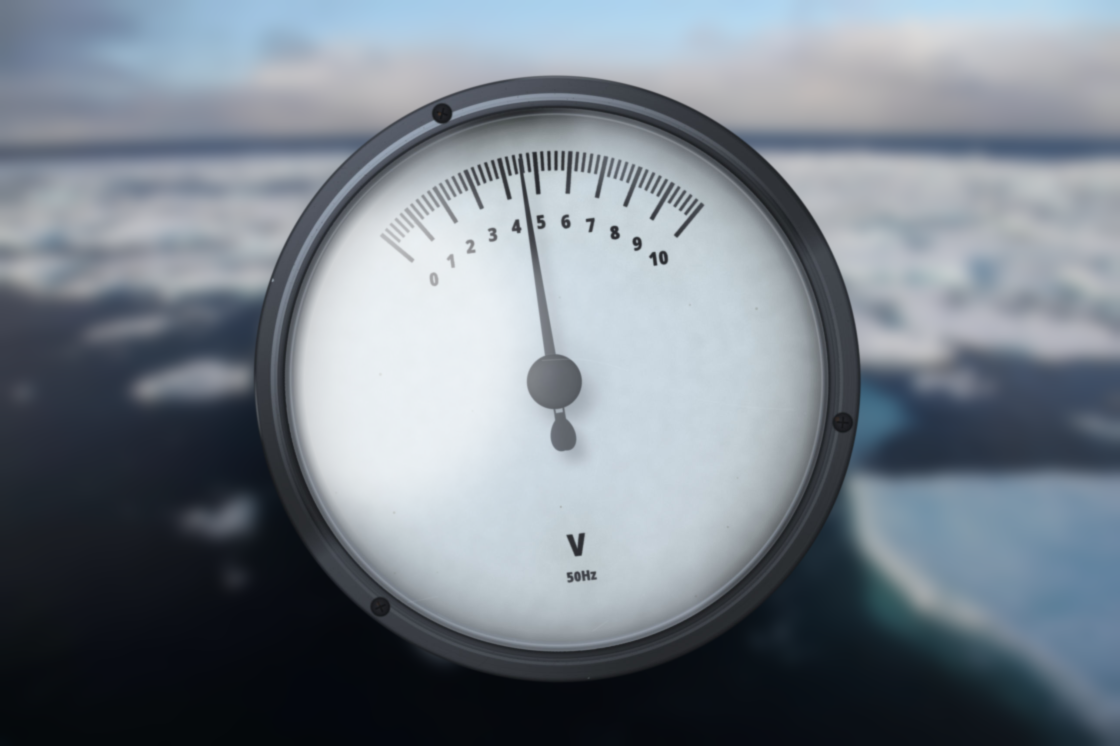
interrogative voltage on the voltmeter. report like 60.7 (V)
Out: 4.6 (V)
